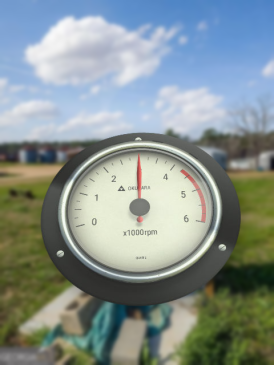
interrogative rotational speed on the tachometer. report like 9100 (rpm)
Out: 3000 (rpm)
